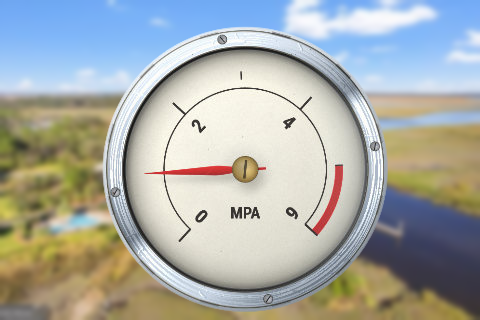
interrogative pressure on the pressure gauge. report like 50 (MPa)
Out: 1 (MPa)
